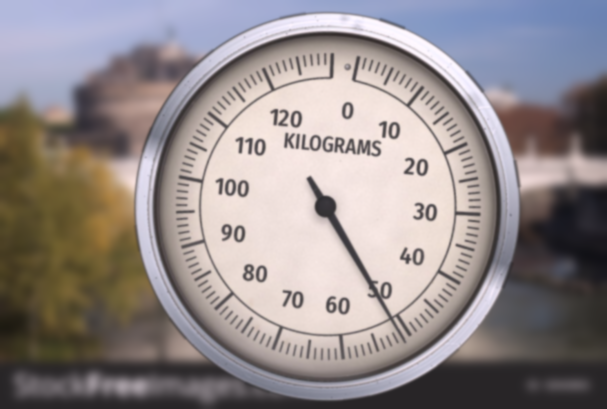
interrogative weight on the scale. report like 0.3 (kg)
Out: 51 (kg)
